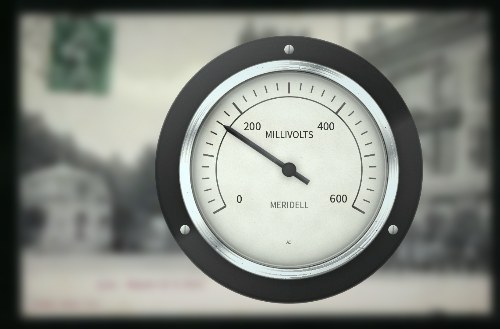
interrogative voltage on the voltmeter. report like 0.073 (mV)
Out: 160 (mV)
